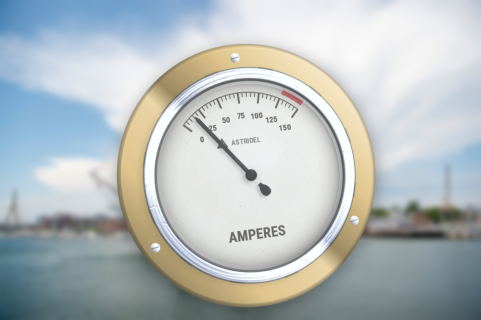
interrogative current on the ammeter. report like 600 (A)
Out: 15 (A)
